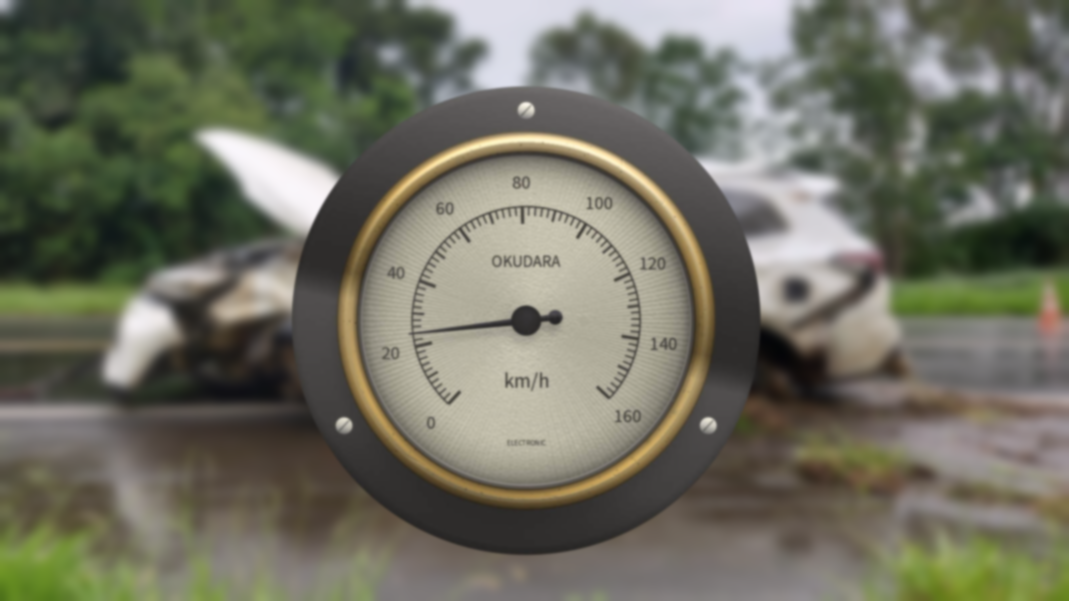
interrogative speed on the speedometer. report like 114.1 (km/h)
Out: 24 (km/h)
